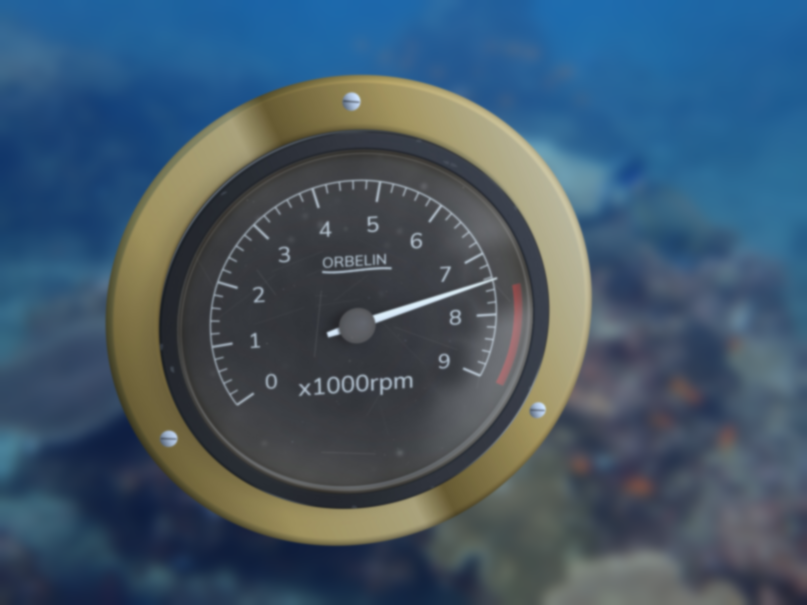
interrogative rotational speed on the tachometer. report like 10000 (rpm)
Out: 7400 (rpm)
